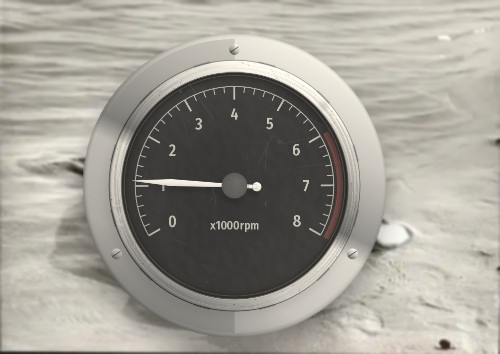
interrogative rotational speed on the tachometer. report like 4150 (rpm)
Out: 1100 (rpm)
